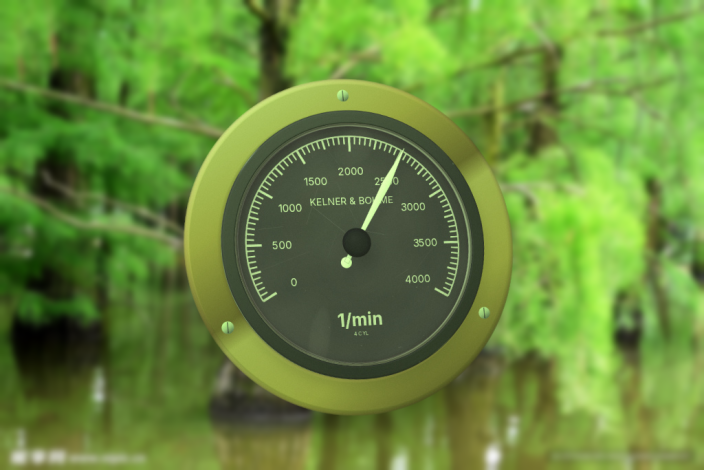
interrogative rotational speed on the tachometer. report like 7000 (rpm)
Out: 2500 (rpm)
